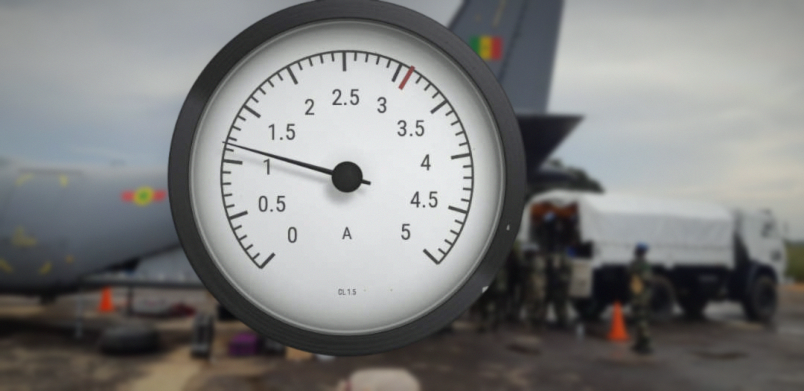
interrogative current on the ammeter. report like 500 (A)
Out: 1.15 (A)
